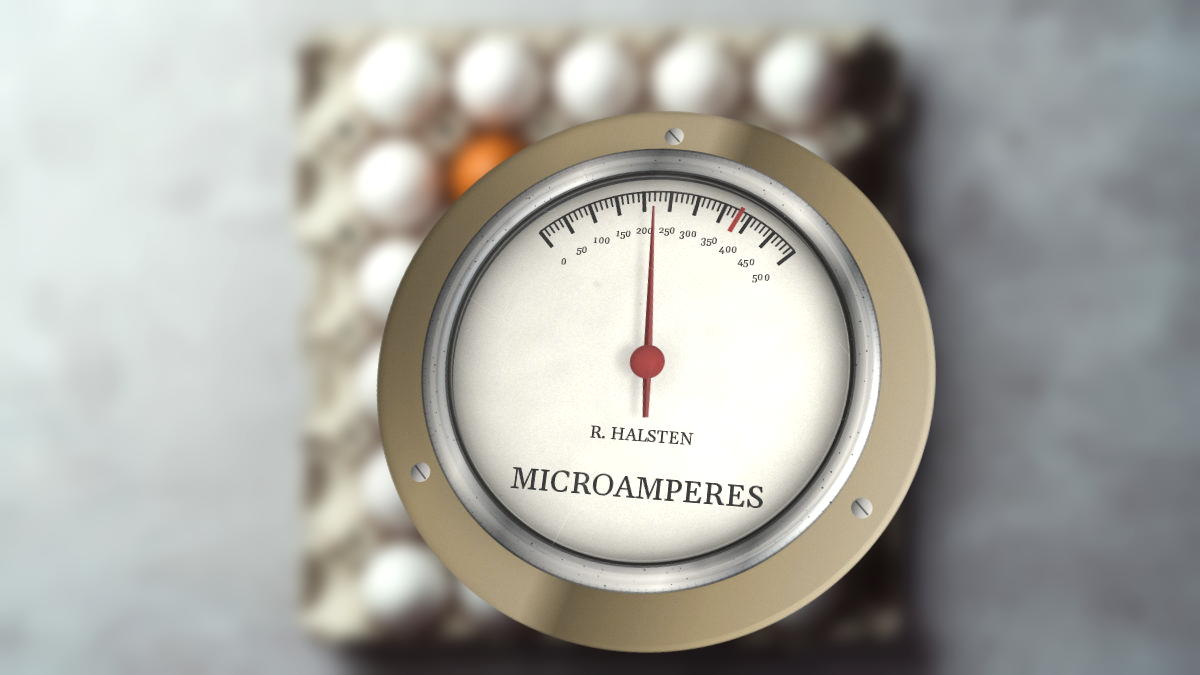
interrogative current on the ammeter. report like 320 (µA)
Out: 220 (µA)
